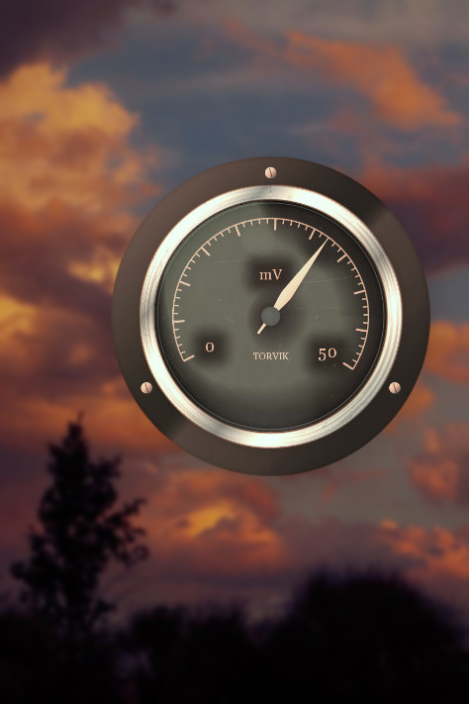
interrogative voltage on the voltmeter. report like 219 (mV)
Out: 32 (mV)
